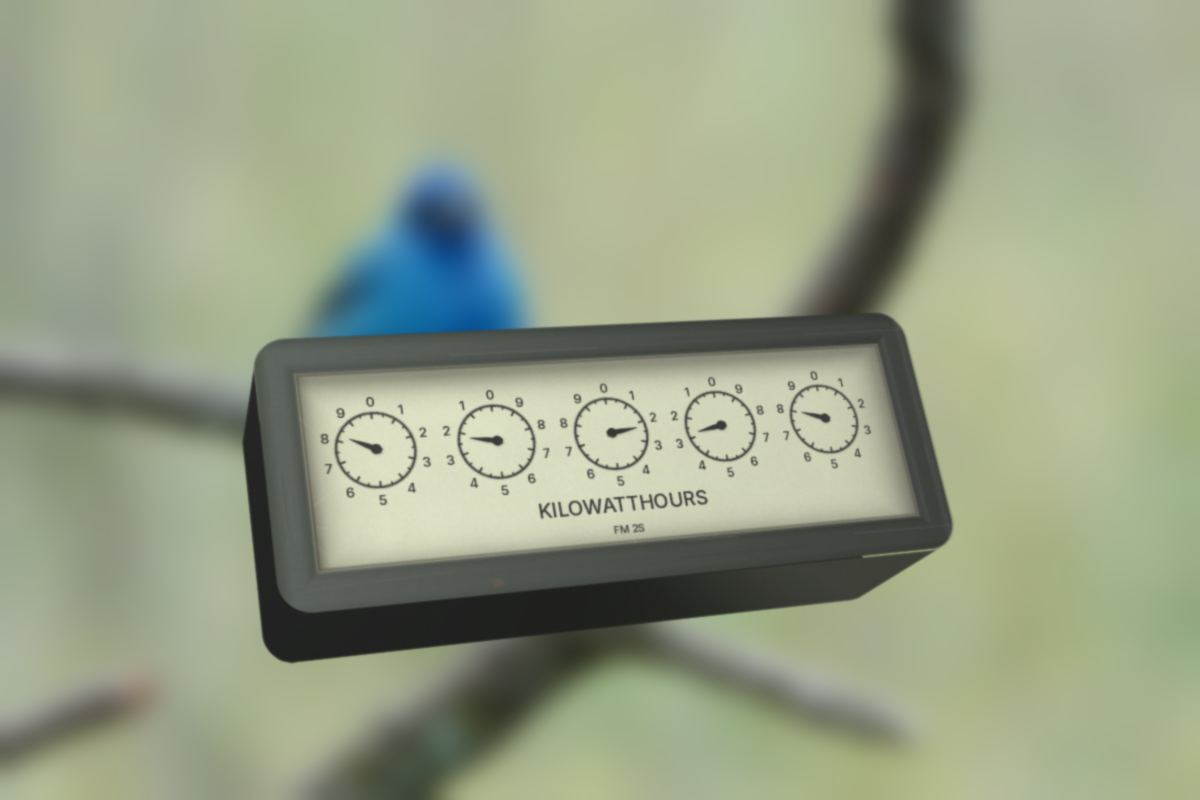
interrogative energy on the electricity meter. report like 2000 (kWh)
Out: 82228 (kWh)
